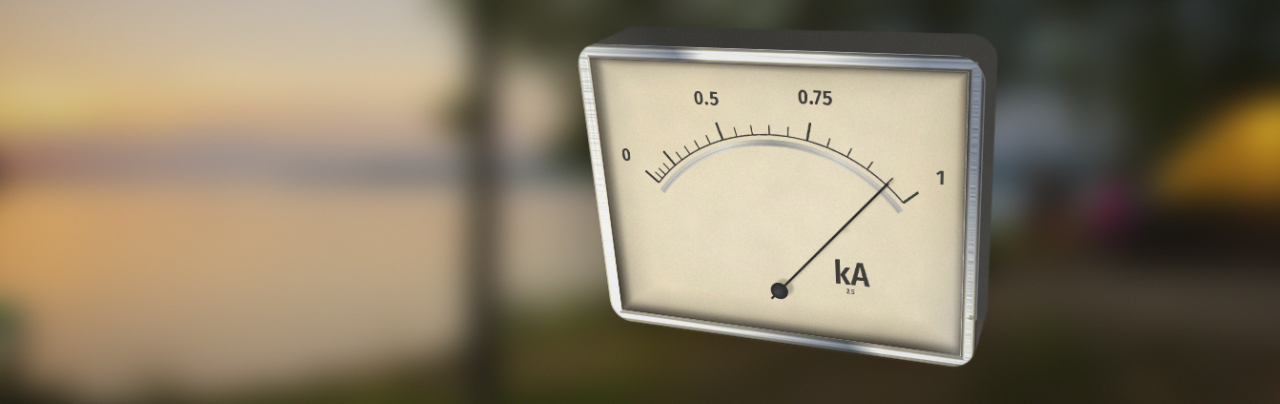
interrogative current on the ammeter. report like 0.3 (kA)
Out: 0.95 (kA)
